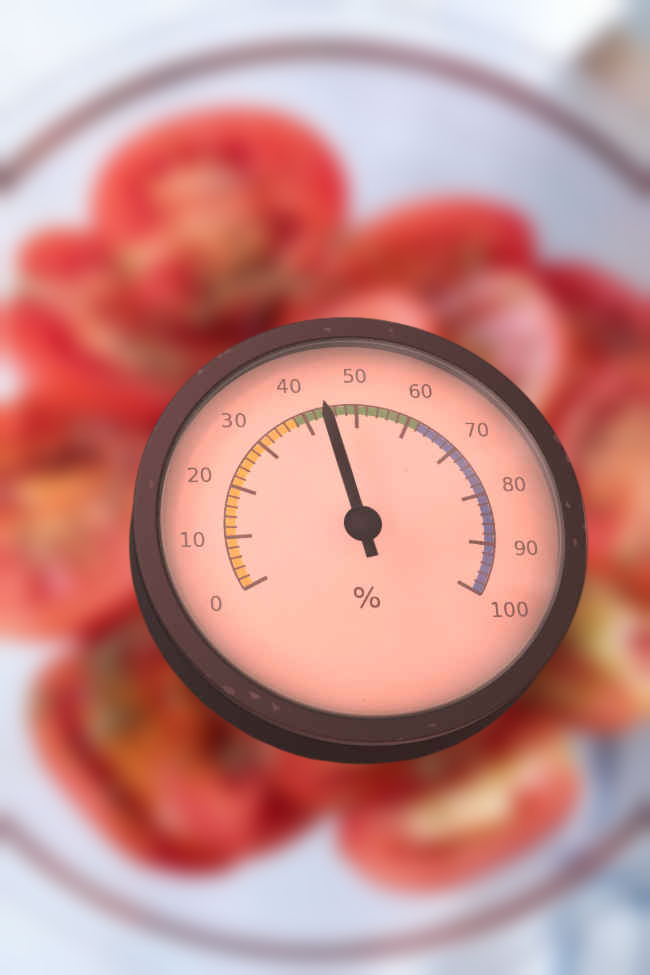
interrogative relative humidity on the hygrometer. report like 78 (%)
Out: 44 (%)
